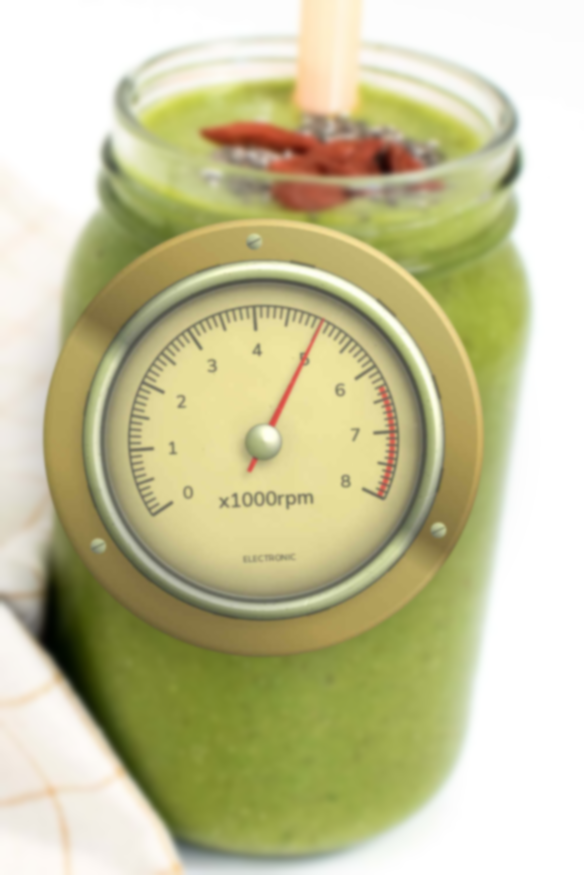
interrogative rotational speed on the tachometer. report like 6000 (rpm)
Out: 5000 (rpm)
